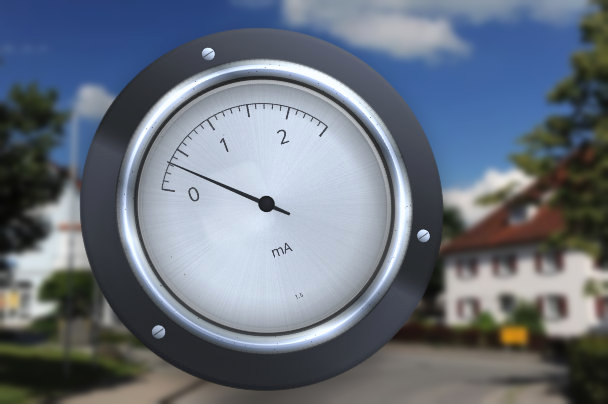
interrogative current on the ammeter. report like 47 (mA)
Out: 0.3 (mA)
